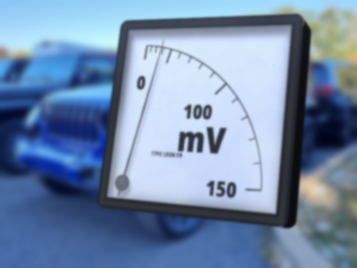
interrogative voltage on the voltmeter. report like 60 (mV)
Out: 40 (mV)
